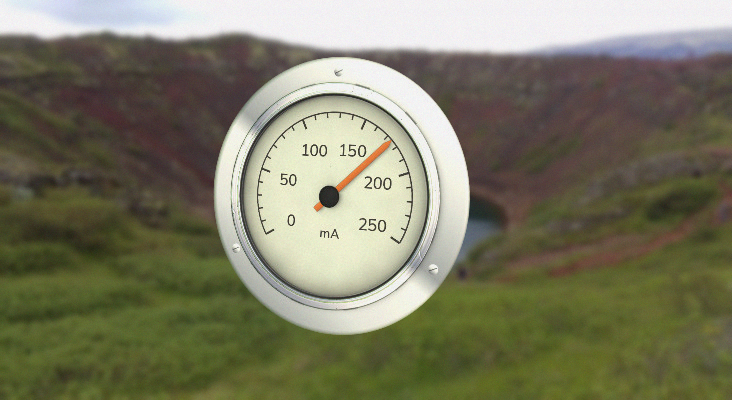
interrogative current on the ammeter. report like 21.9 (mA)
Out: 175 (mA)
